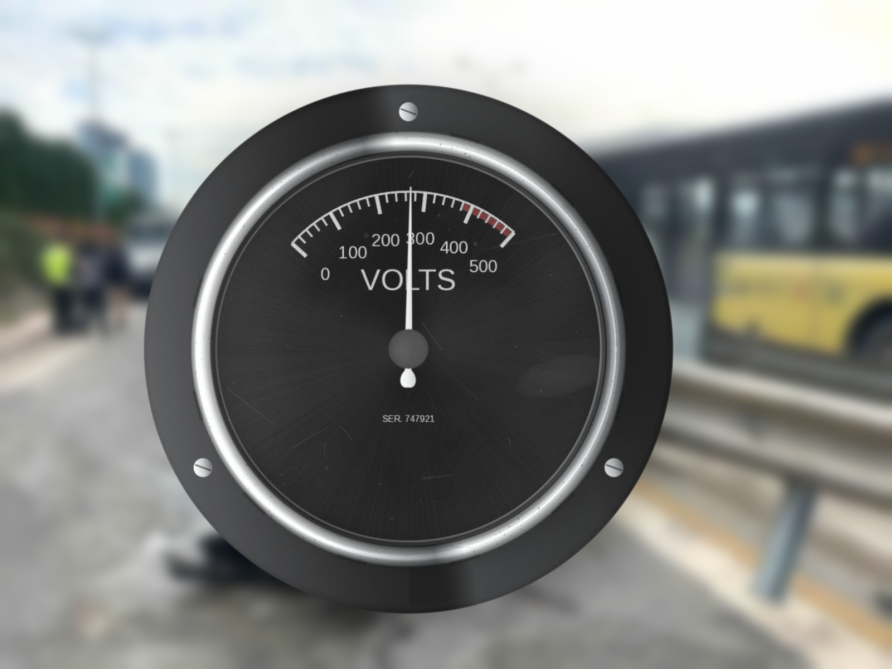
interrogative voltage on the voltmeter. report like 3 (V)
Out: 270 (V)
